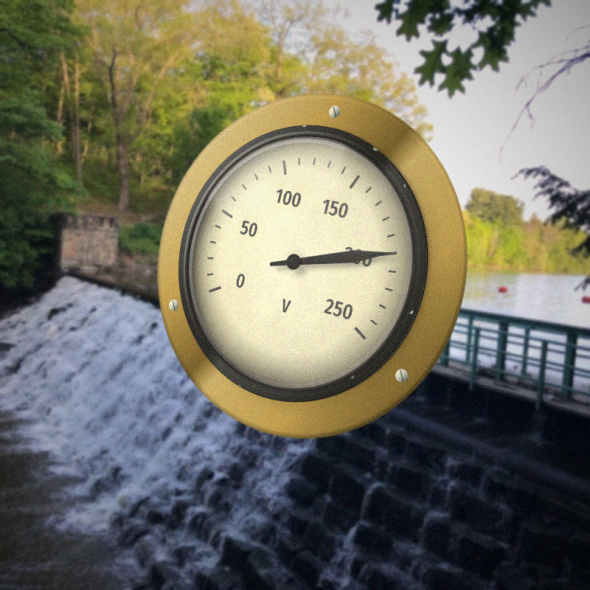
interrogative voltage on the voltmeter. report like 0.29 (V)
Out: 200 (V)
